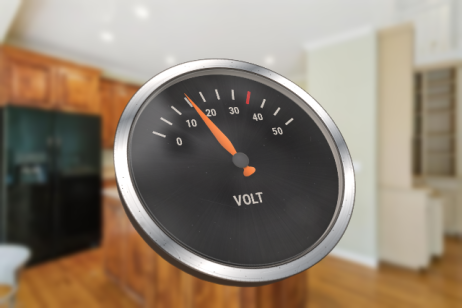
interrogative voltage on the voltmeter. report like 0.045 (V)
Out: 15 (V)
